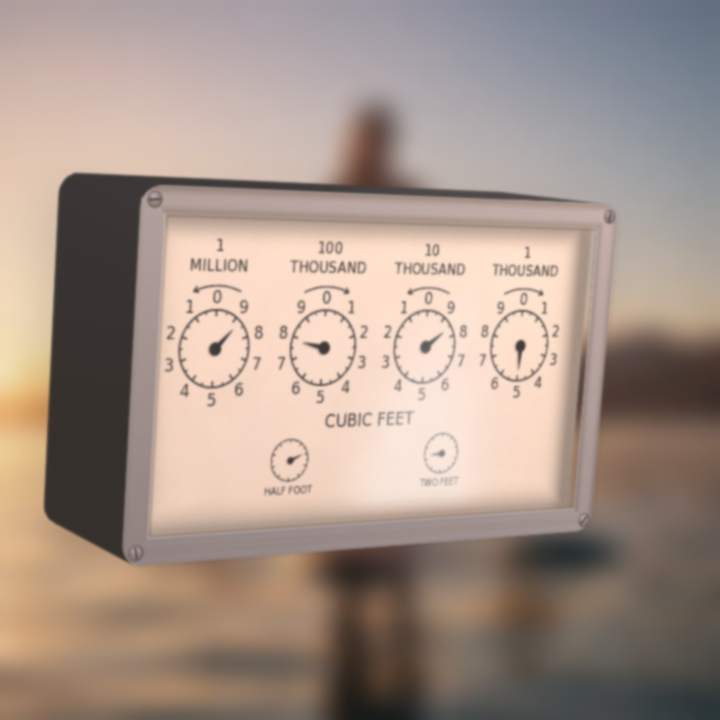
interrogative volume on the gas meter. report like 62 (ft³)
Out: 878500 (ft³)
